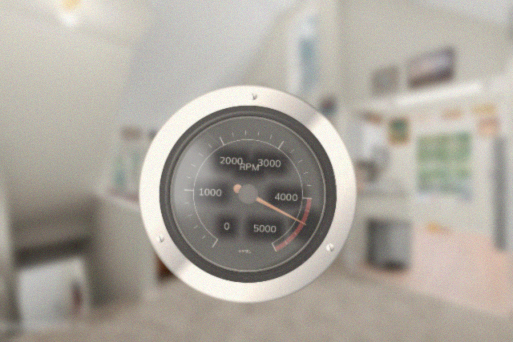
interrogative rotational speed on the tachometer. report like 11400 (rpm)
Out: 4400 (rpm)
